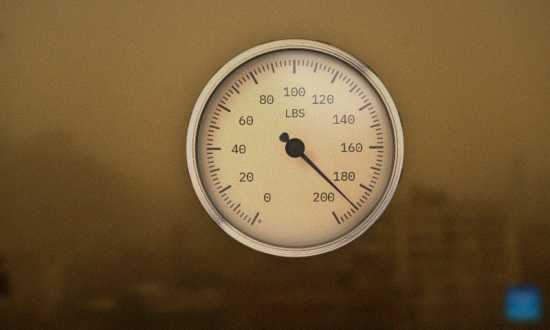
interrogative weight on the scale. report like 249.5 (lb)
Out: 190 (lb)
